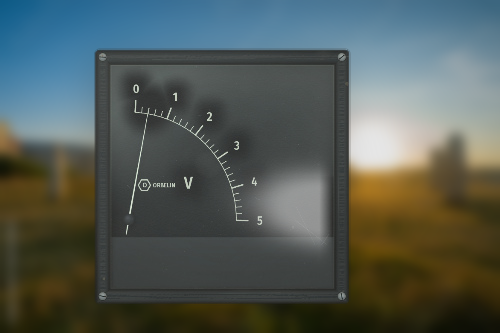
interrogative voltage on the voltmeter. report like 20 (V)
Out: 0.4 (V)
